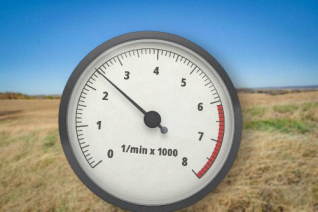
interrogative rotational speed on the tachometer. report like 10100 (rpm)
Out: 2400 (rpm)
